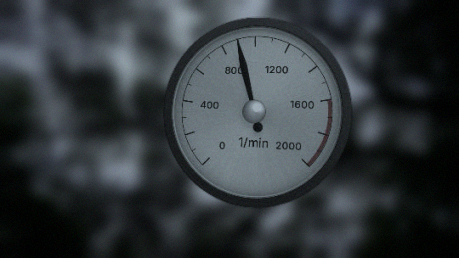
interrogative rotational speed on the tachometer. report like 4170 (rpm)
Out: 900 (rpm)
